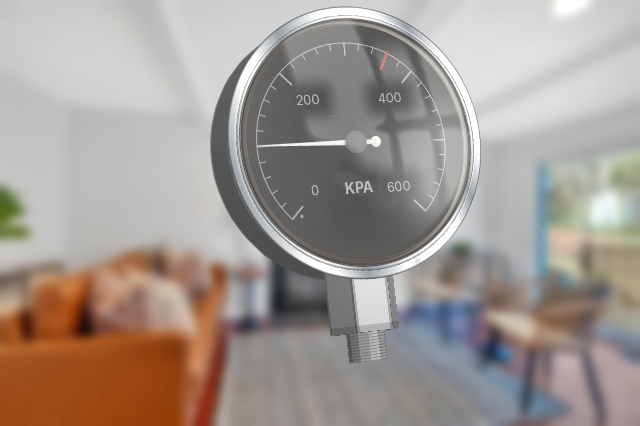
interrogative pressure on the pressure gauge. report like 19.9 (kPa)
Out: 100 (kPa)
